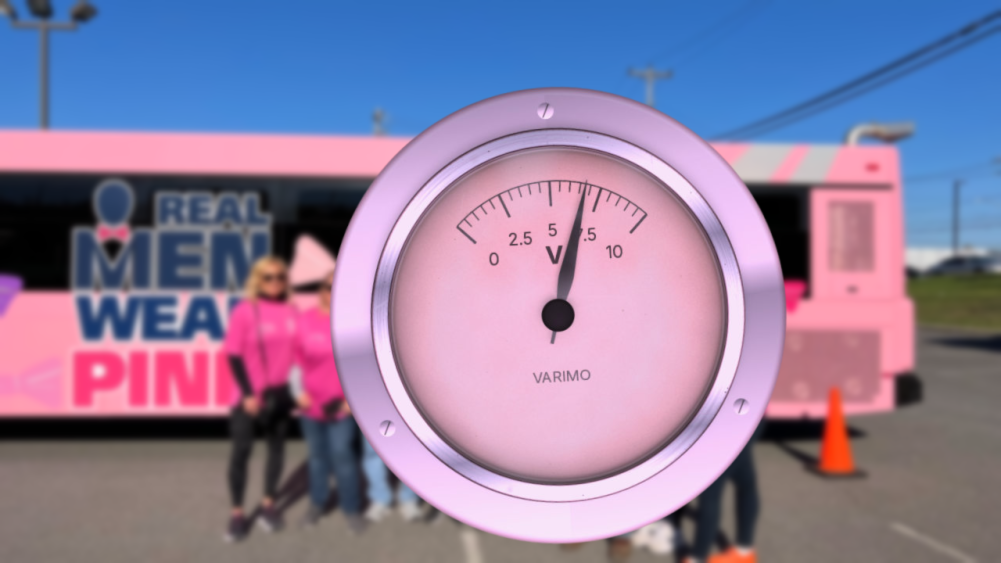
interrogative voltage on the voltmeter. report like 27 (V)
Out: 6.75 (V)
